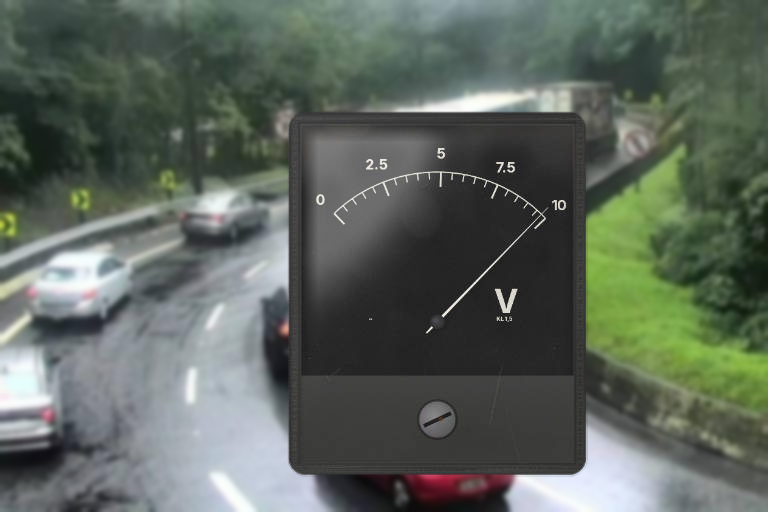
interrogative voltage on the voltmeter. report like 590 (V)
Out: 9.75 (V)
